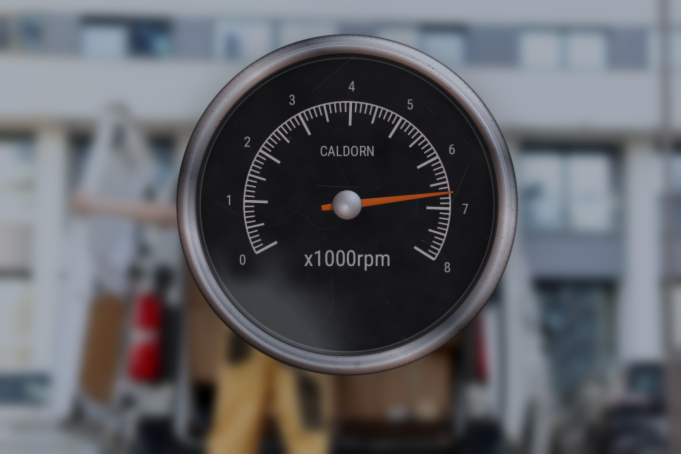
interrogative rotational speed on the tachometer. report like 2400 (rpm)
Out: 6700 (rpm)
